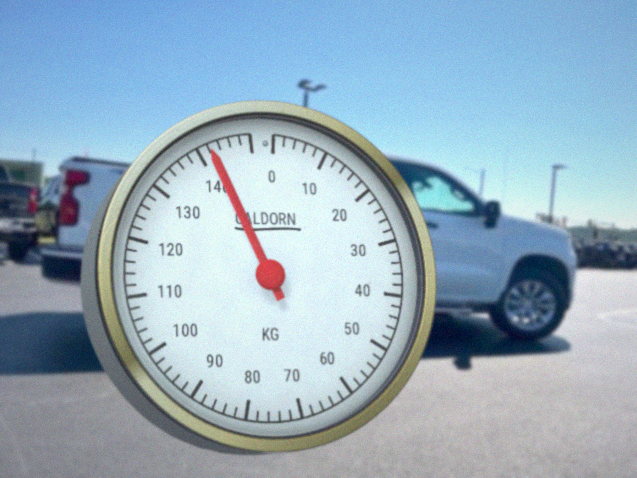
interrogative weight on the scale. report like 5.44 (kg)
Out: 142 (kg)
